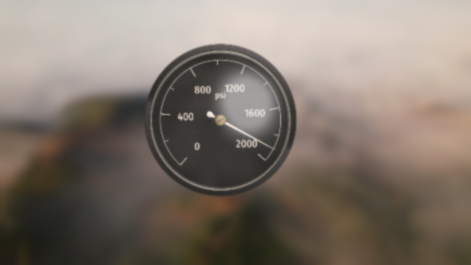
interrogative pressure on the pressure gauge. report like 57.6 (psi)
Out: 1900 (psi)
